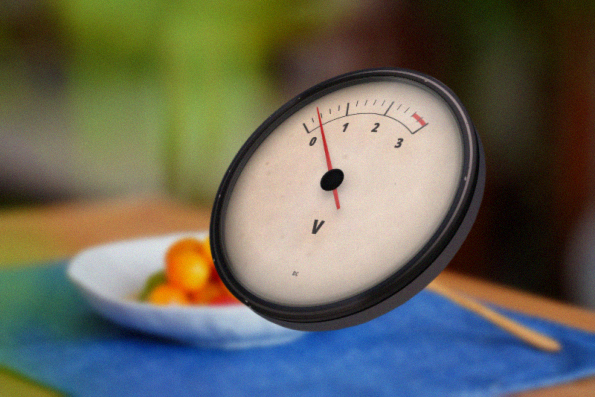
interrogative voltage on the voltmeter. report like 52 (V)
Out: 0.4 (V)
